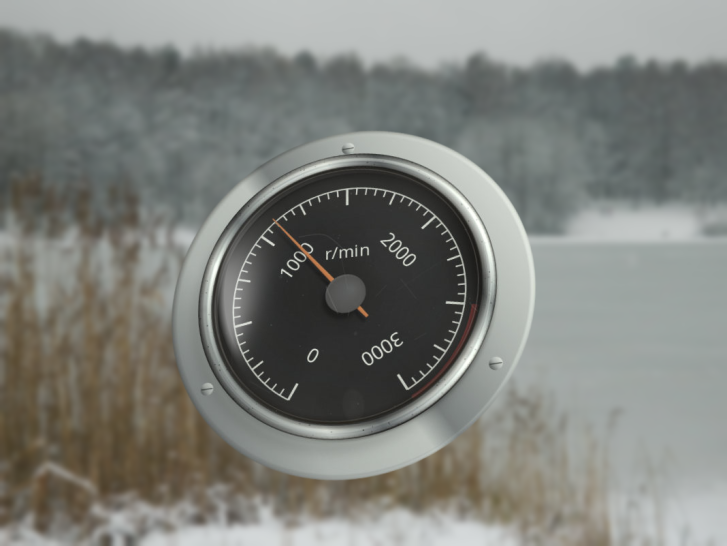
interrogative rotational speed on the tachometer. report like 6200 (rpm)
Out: 1100 (rpm)
